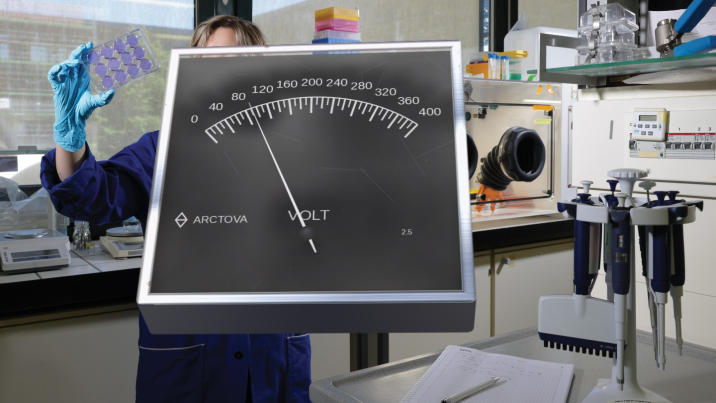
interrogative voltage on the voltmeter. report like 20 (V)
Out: 90 (V)
